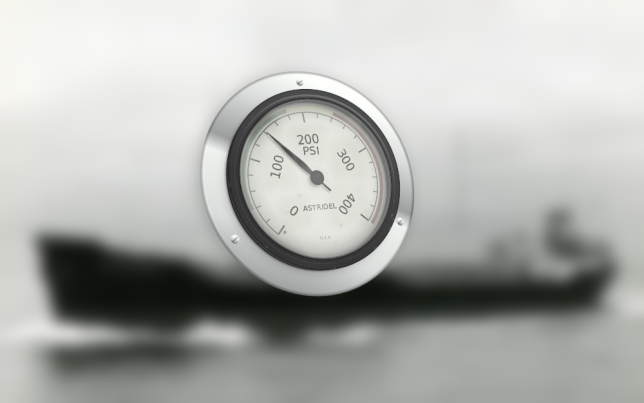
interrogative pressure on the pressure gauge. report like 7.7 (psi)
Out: 140 (psi)
